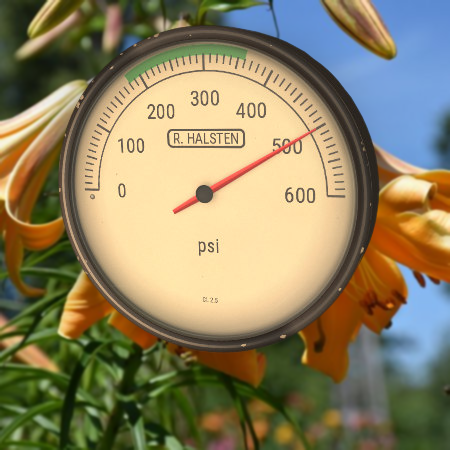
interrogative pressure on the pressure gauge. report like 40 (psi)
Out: 500 (psi)
